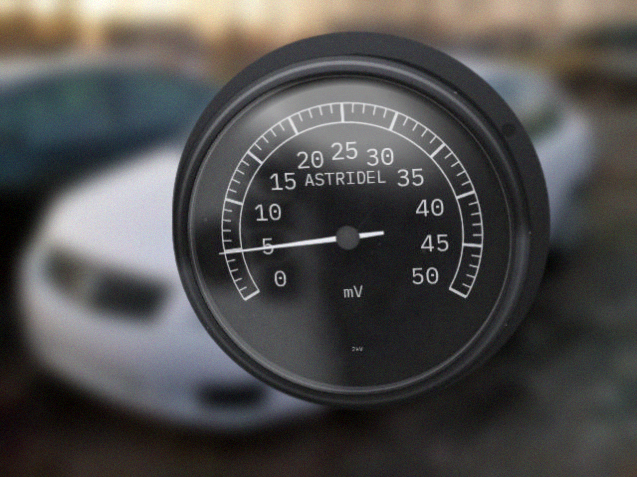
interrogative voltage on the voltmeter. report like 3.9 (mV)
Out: 5 (mV)
